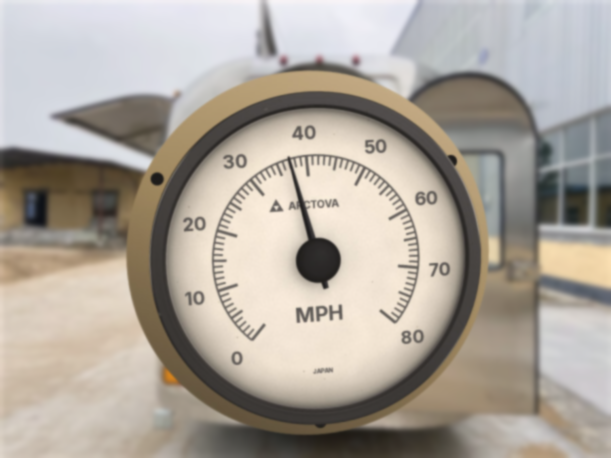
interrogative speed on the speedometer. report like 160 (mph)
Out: 37 (mph)
